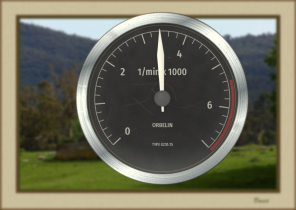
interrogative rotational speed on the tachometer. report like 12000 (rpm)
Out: 3400 (rpm)
